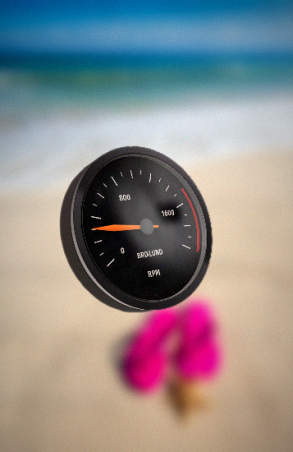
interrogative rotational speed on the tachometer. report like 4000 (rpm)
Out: 300 (rpm)
